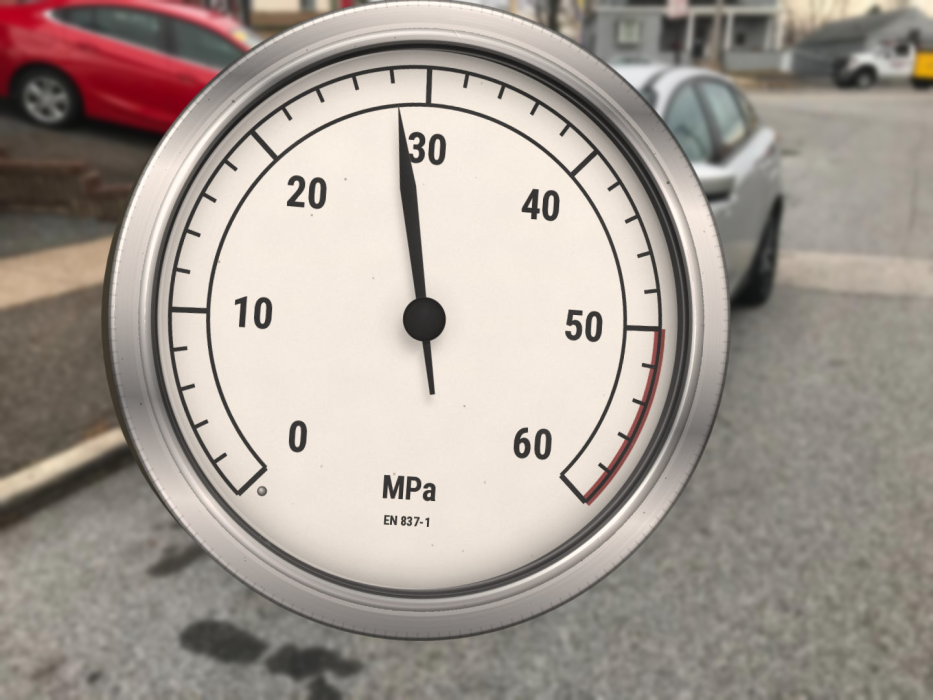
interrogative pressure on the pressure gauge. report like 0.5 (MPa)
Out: 28 (MPa)
